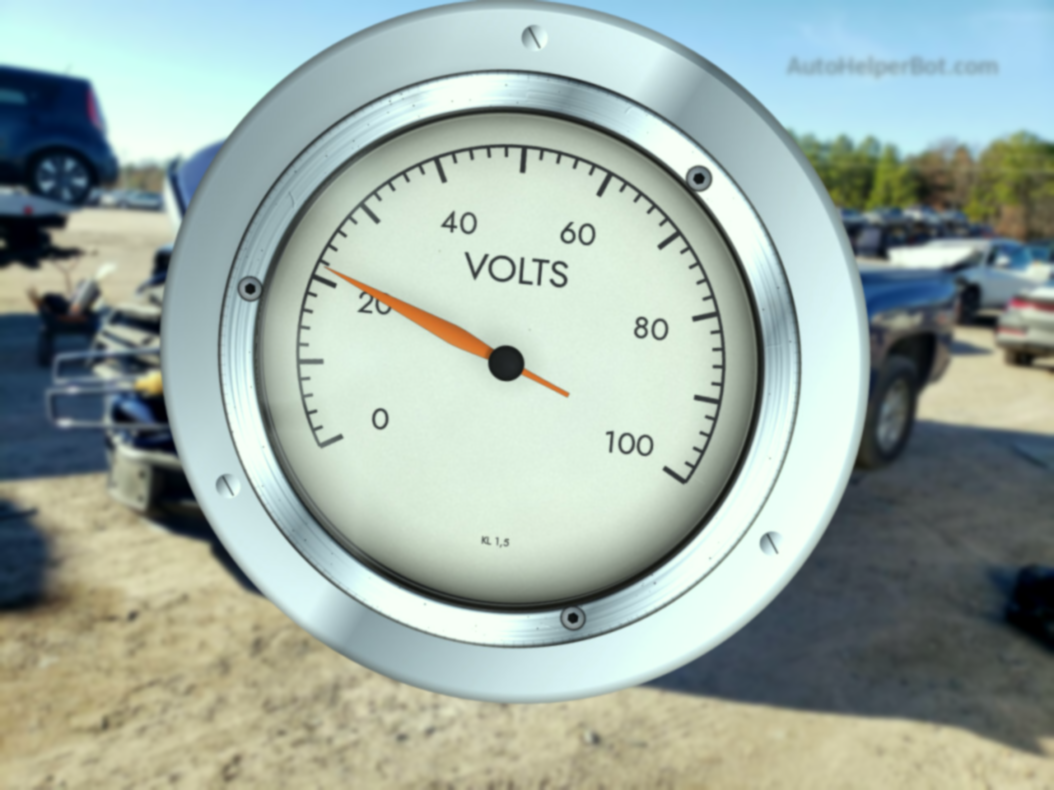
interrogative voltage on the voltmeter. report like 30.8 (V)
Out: 22 (V)
